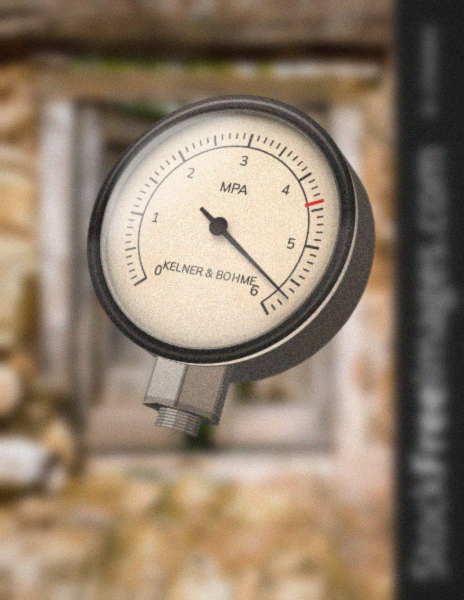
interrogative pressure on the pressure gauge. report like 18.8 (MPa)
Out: 5.7 (MPa)
